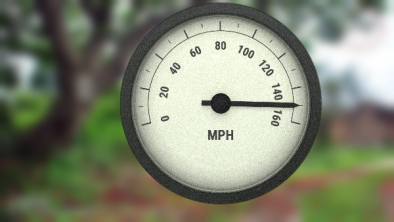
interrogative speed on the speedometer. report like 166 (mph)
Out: 150 (mph)
